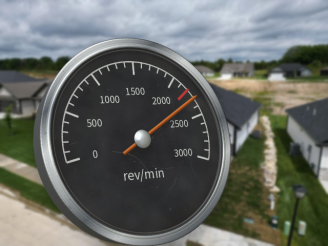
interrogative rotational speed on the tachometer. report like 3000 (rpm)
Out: 2300 (rpm)
